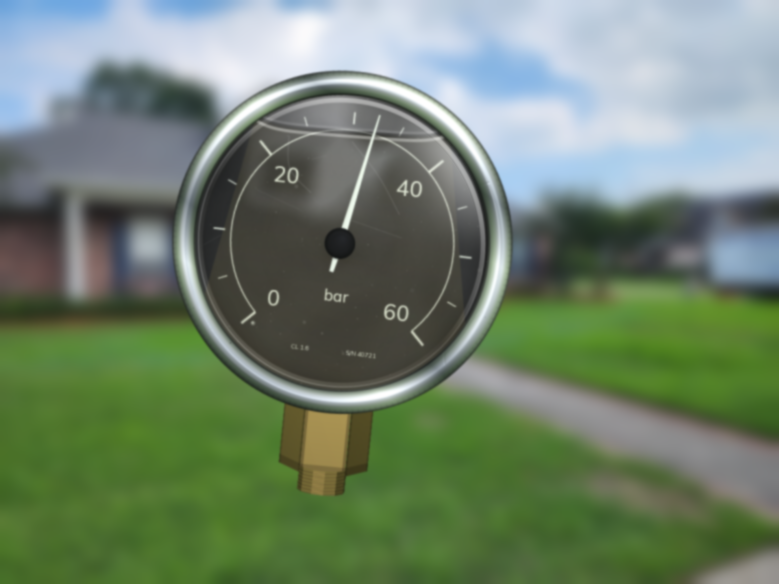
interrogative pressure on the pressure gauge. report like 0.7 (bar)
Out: 32.5 (bar)
